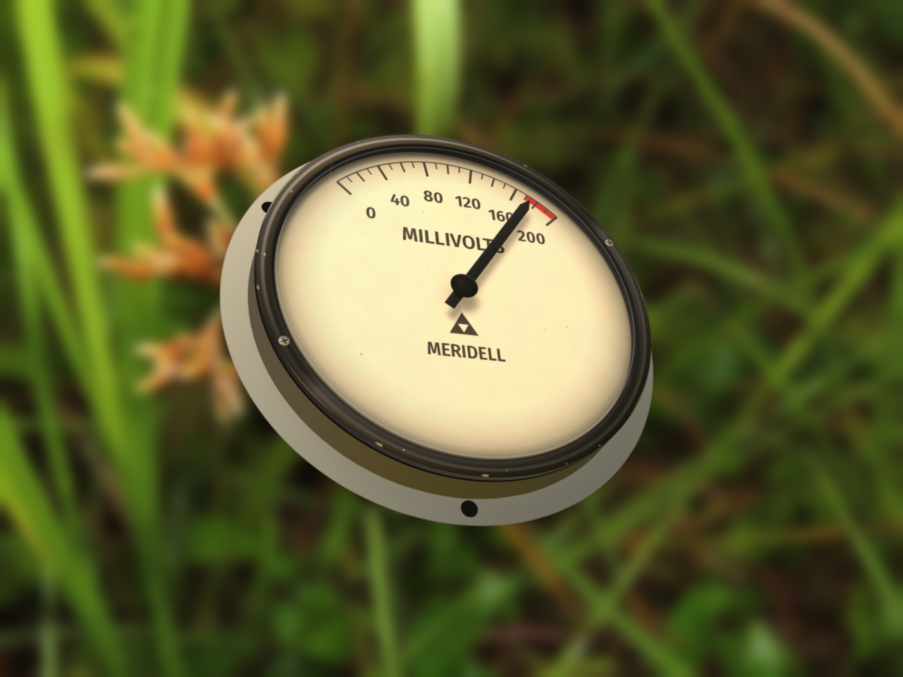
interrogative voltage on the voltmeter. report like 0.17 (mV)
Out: 175 (mV)
